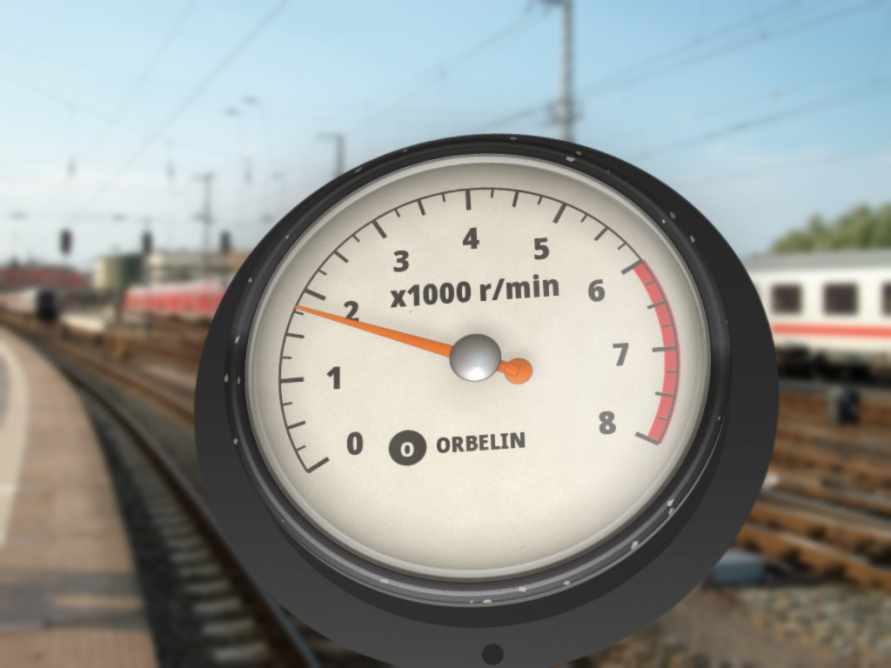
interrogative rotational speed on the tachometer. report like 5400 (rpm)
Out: 1750 (rpm)
